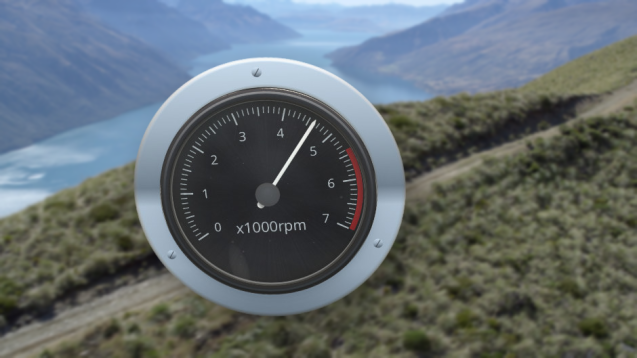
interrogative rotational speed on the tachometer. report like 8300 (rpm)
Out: 4600 (rpm)
